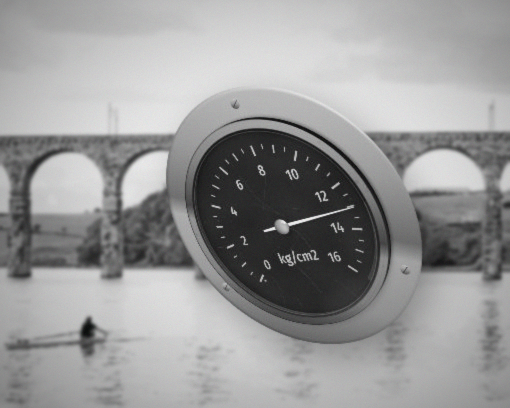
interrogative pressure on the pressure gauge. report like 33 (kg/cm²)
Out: 13 (kg/cm²)
